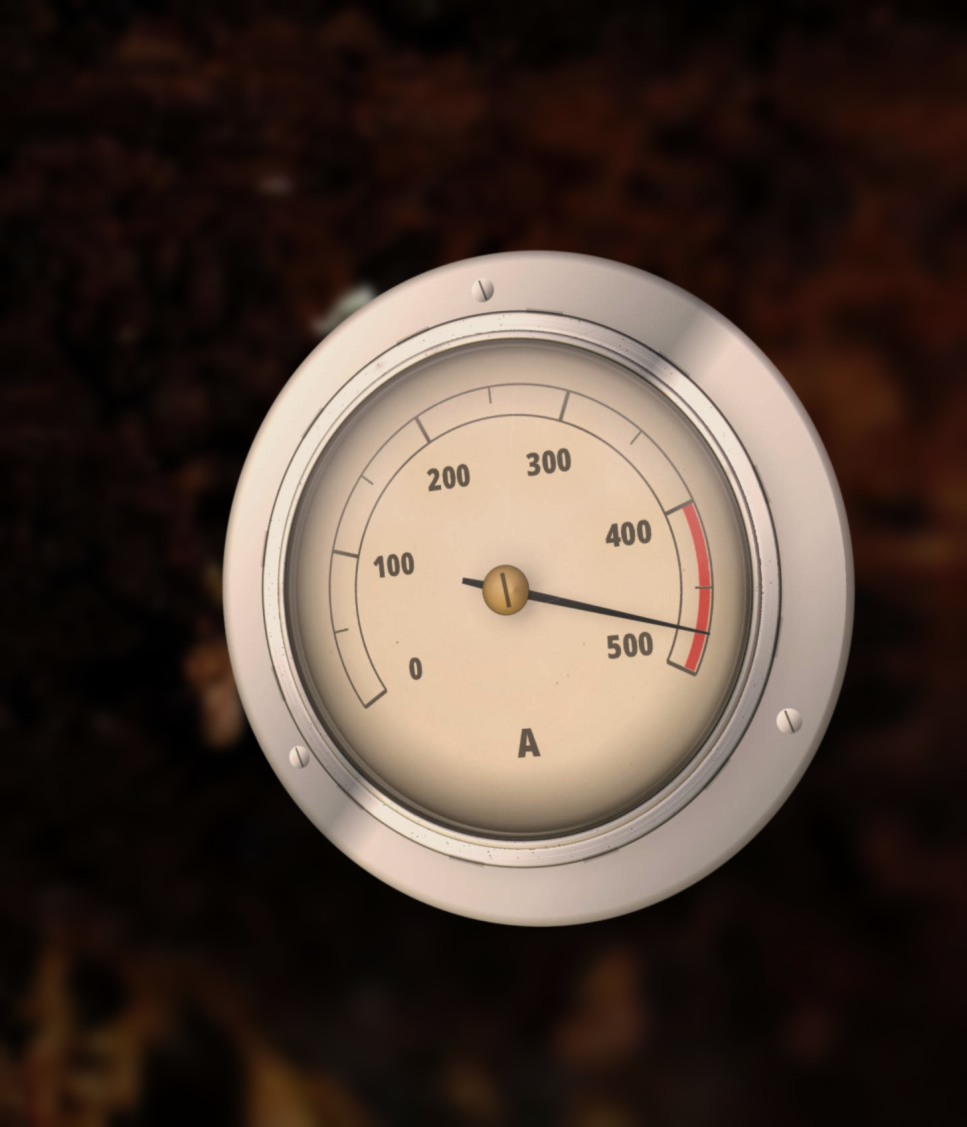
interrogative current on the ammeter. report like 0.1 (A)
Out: 475 (A)
